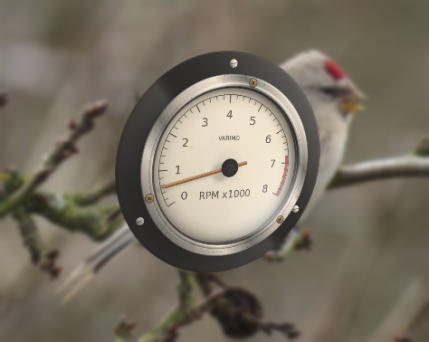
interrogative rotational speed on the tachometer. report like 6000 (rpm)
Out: 600 (rpm)
